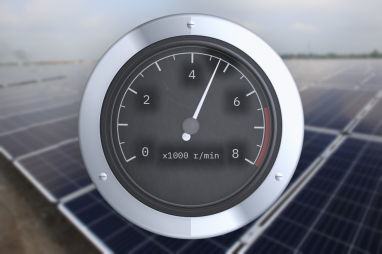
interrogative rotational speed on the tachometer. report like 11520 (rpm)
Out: 4750 (rpm)
